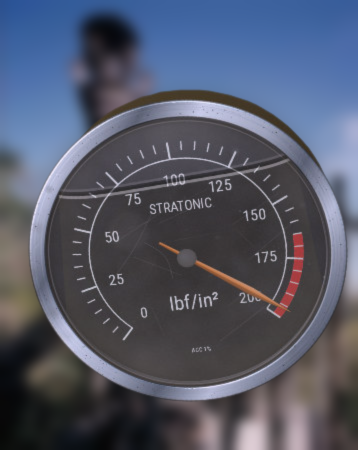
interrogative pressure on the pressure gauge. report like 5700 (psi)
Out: 195 (psi)
